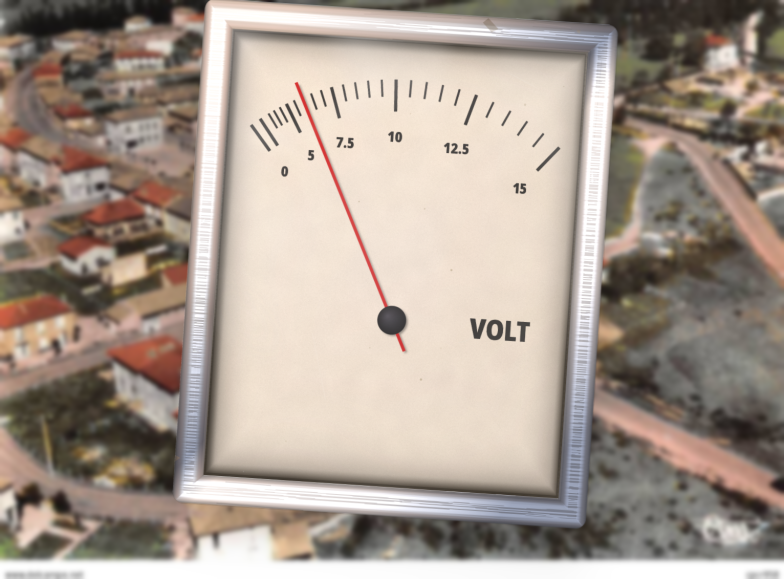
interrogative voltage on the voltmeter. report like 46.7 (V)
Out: 6 (V)
